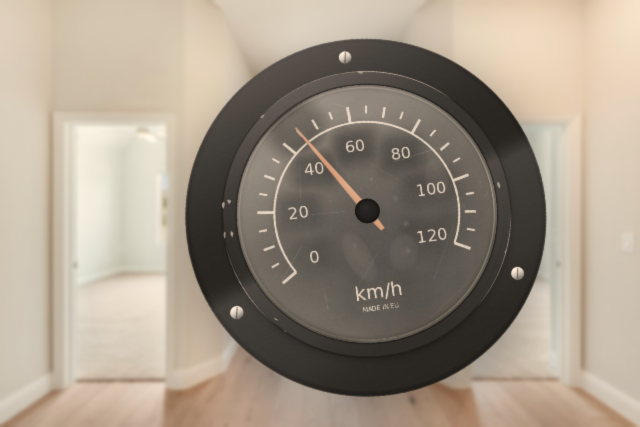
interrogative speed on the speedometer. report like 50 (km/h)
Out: 45 (km/h)
